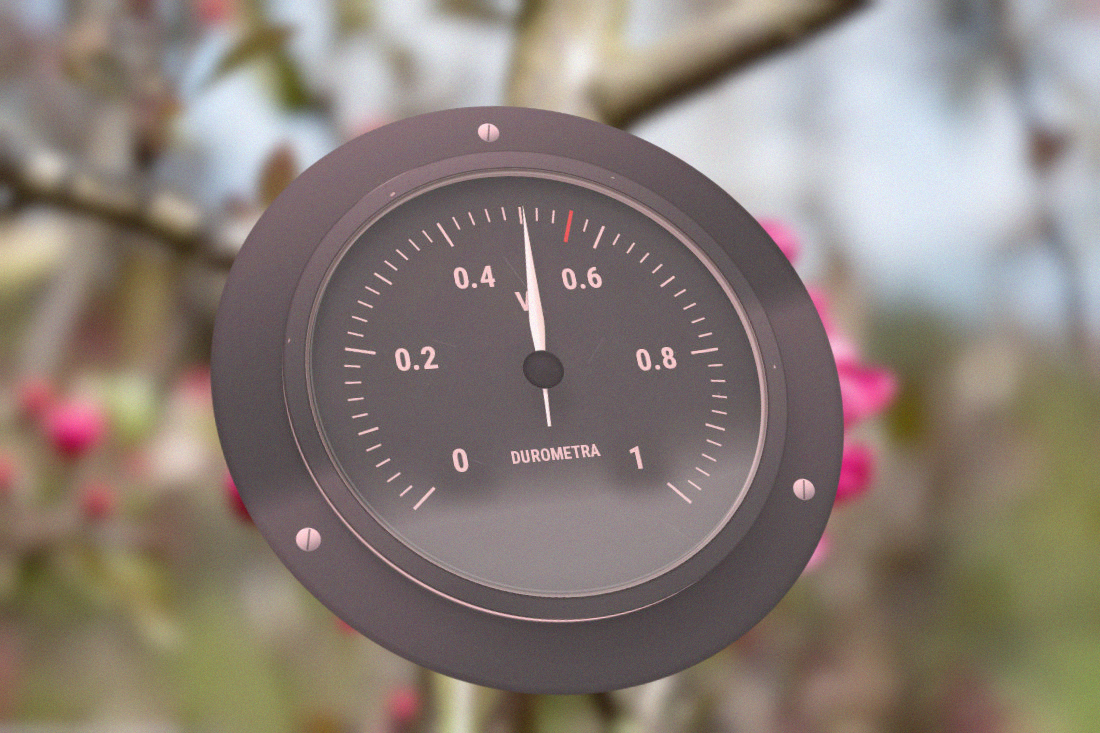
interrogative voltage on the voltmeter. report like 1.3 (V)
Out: 0.5 (V)
